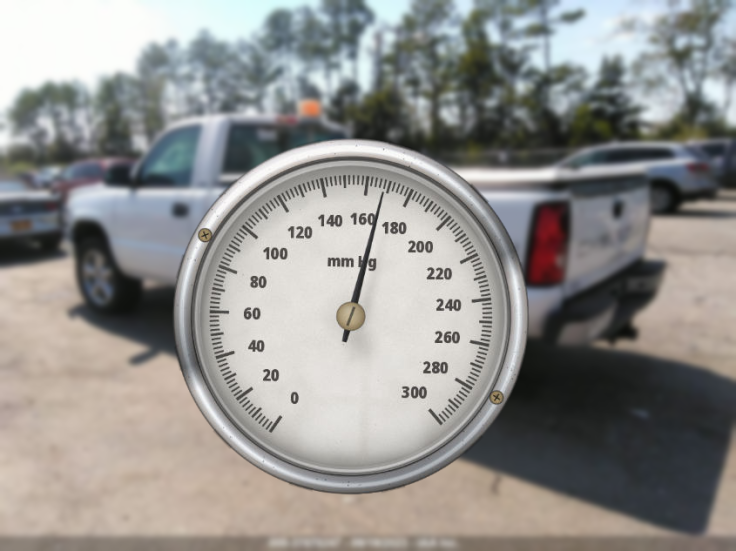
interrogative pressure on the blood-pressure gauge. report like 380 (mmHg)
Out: 168 (mmHg)
